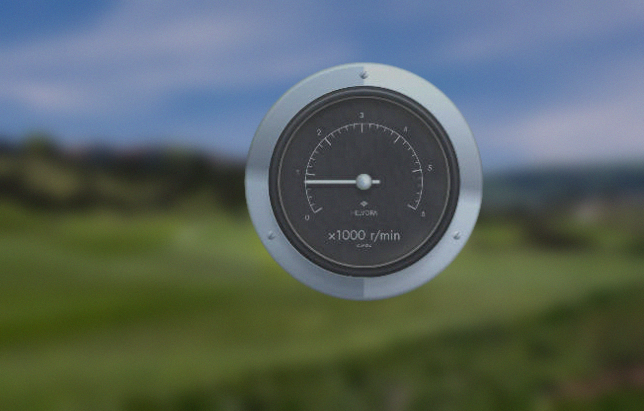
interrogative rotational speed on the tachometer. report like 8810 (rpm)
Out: 800 (rpm)
